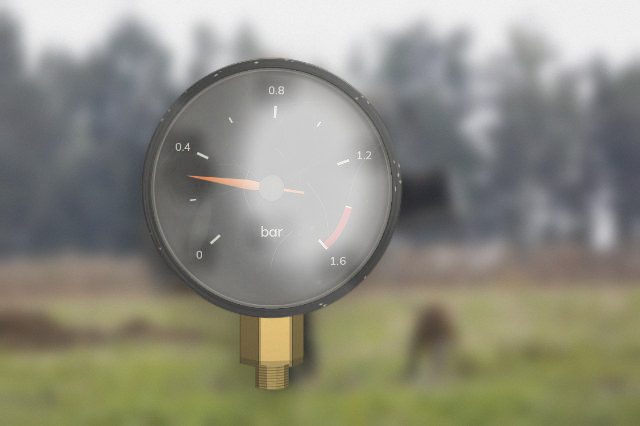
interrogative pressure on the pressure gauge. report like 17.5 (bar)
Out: 0.3 (bar)
